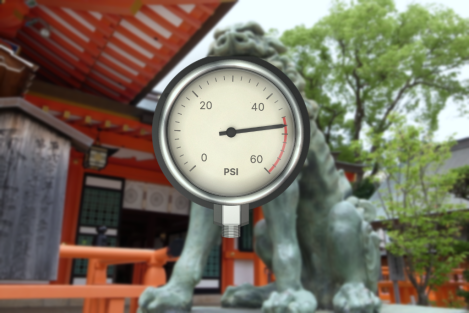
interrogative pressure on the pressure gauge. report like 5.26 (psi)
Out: 48 (psi)
